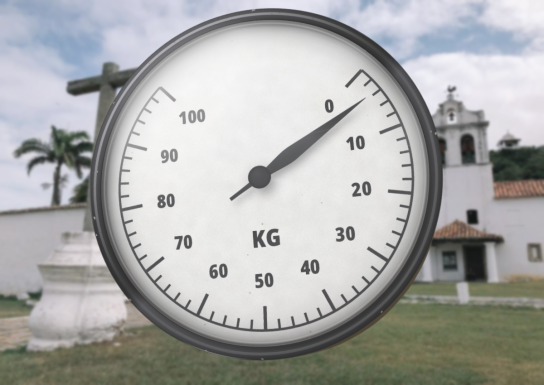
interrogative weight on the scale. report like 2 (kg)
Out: 4 (kg)
